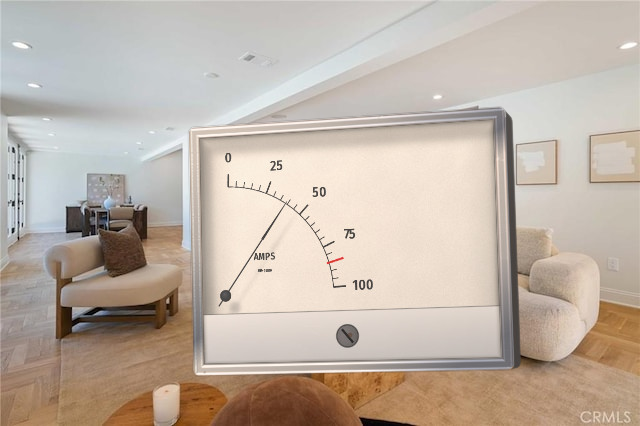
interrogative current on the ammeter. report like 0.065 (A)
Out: 40 (A)
